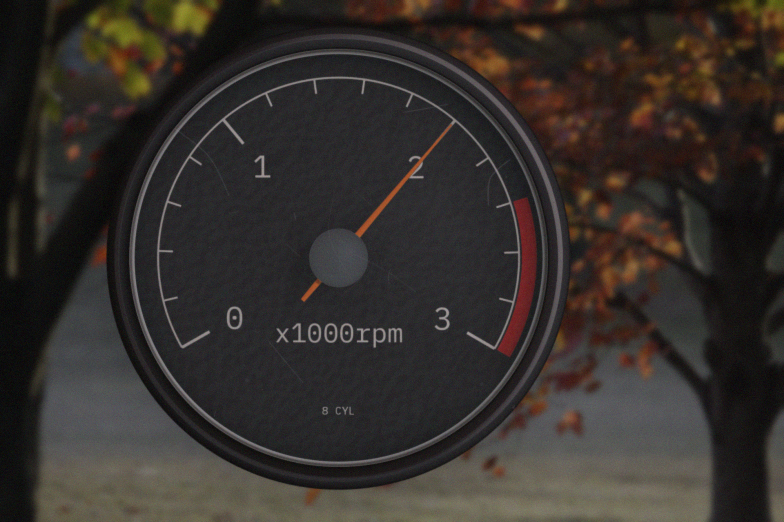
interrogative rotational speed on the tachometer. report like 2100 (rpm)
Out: 2000 (rpm)
